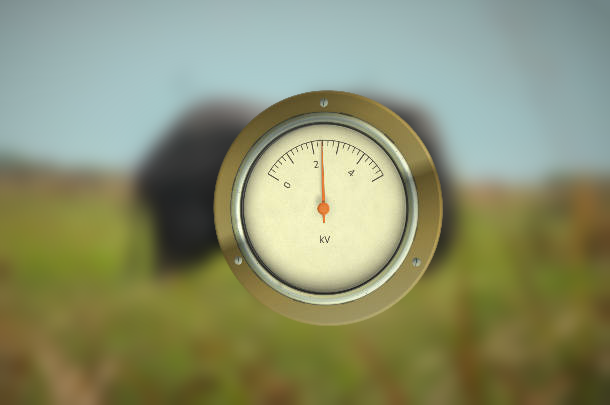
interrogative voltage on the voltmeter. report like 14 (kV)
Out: 2.4 (kV)
